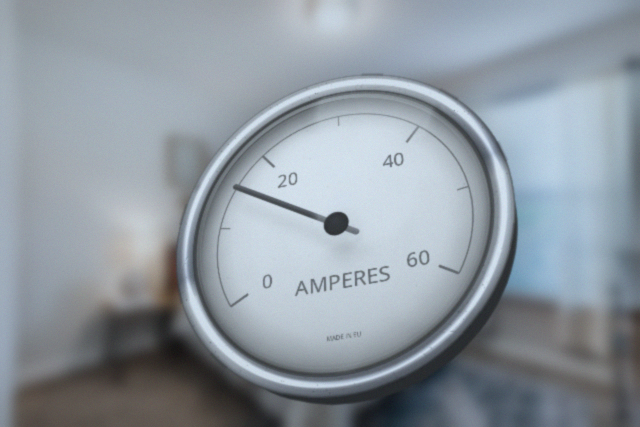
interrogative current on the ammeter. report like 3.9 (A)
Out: 15 (A)
